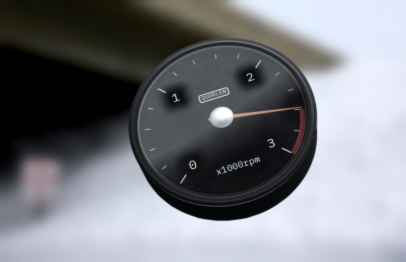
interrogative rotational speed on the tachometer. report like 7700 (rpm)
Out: 2600 (rpm)
